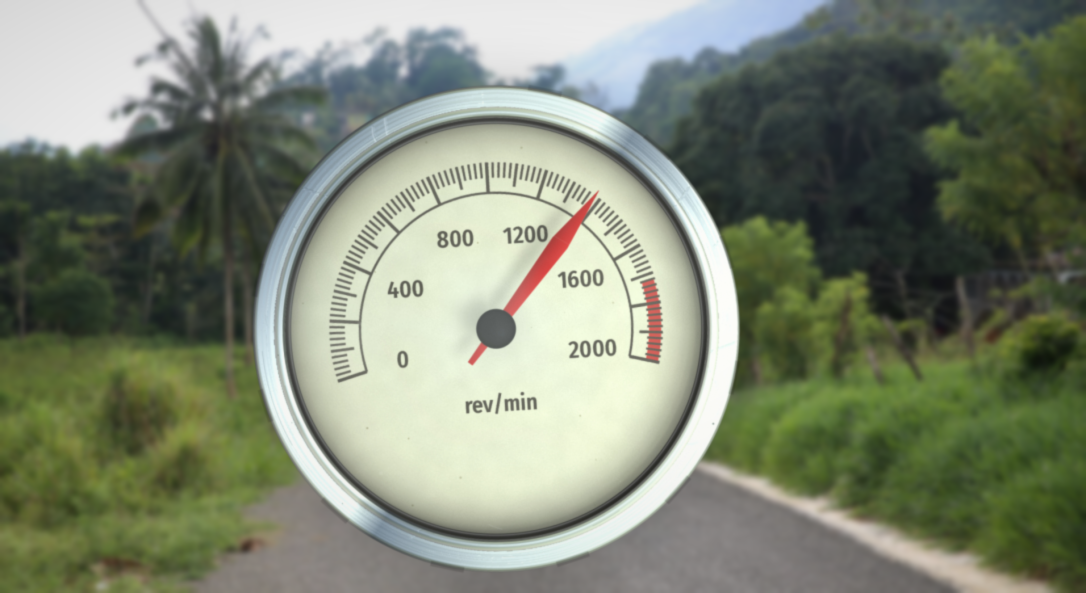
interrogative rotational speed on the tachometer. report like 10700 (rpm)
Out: 1380 (rpm)
